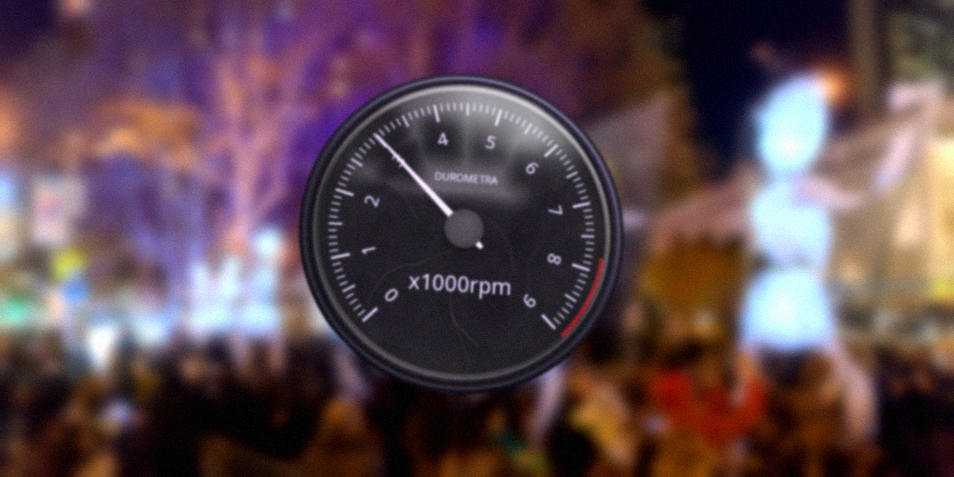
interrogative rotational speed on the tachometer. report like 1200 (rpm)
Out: 3000 (rpm)
